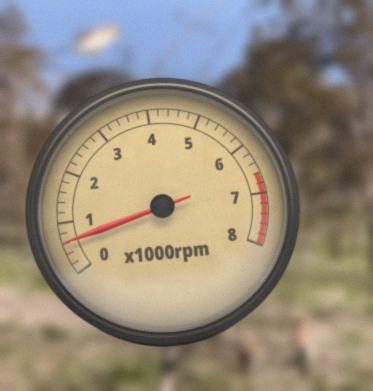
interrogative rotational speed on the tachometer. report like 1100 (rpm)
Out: 600 (rpm)
